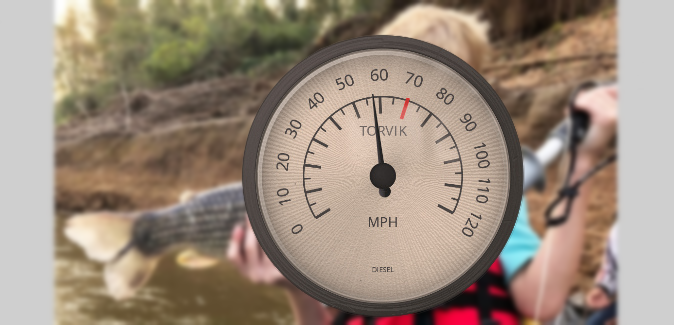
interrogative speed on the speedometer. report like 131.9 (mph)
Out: 57.5 (mph)
